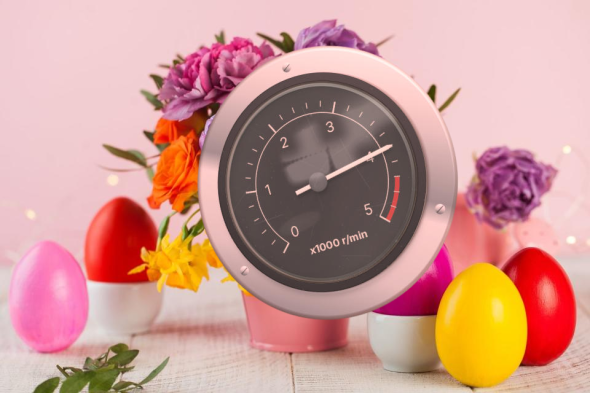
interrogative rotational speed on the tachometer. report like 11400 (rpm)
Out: 4000 (rpm)
